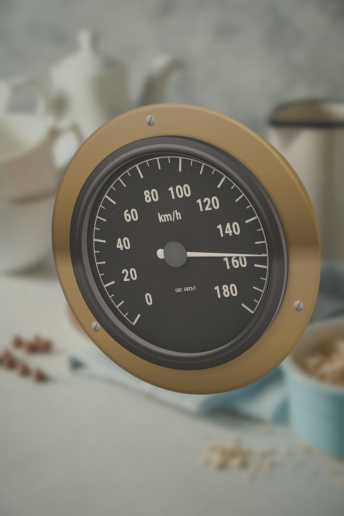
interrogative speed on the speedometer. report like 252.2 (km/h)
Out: 155 (km/h)
